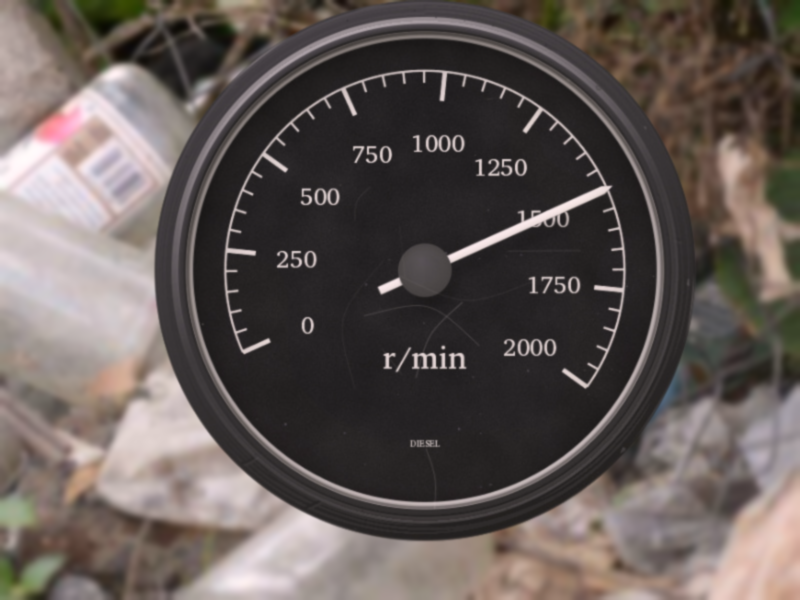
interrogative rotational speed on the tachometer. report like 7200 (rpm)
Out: 1500 (rpm)
